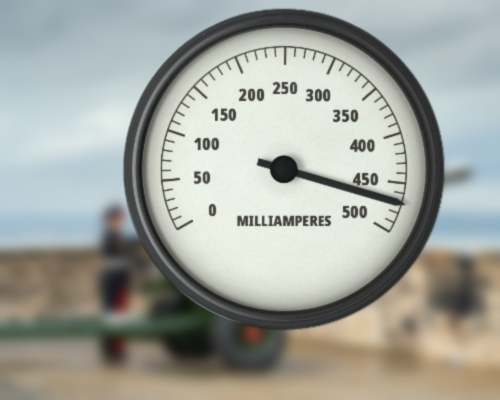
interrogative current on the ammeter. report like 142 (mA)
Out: 470 (mA)
